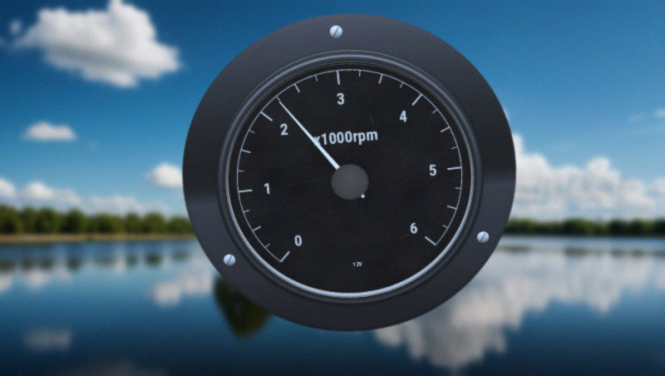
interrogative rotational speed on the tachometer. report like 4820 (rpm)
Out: 2250 (rpm)
